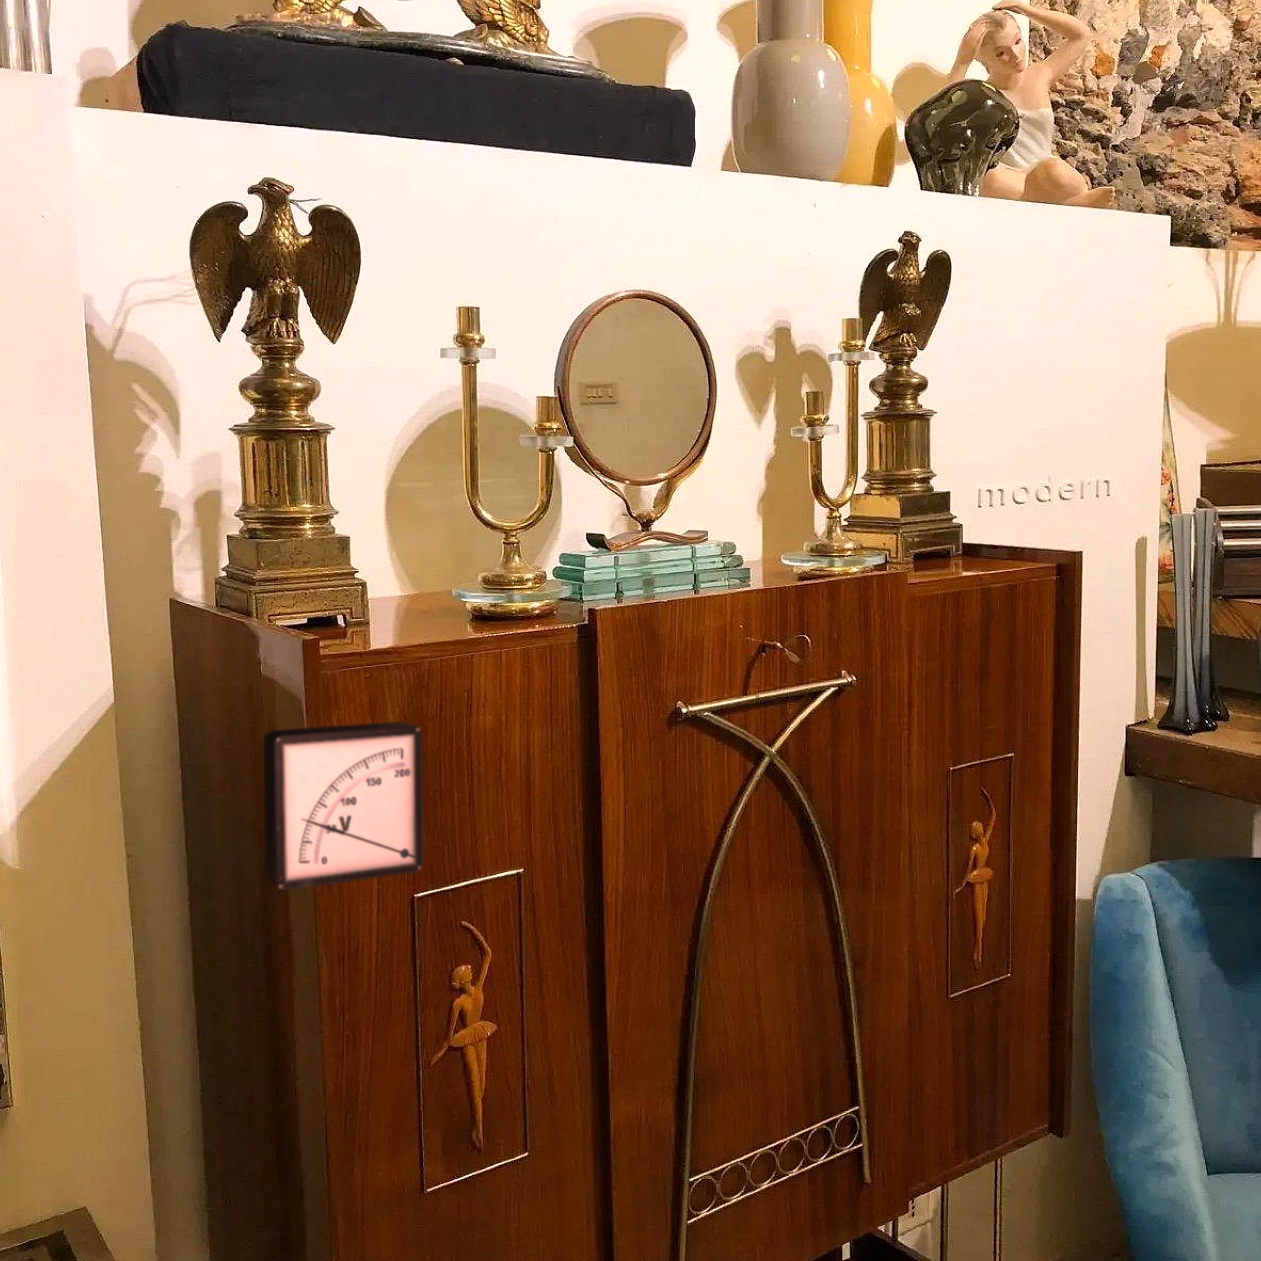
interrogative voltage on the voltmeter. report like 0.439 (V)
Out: 50 (V)
